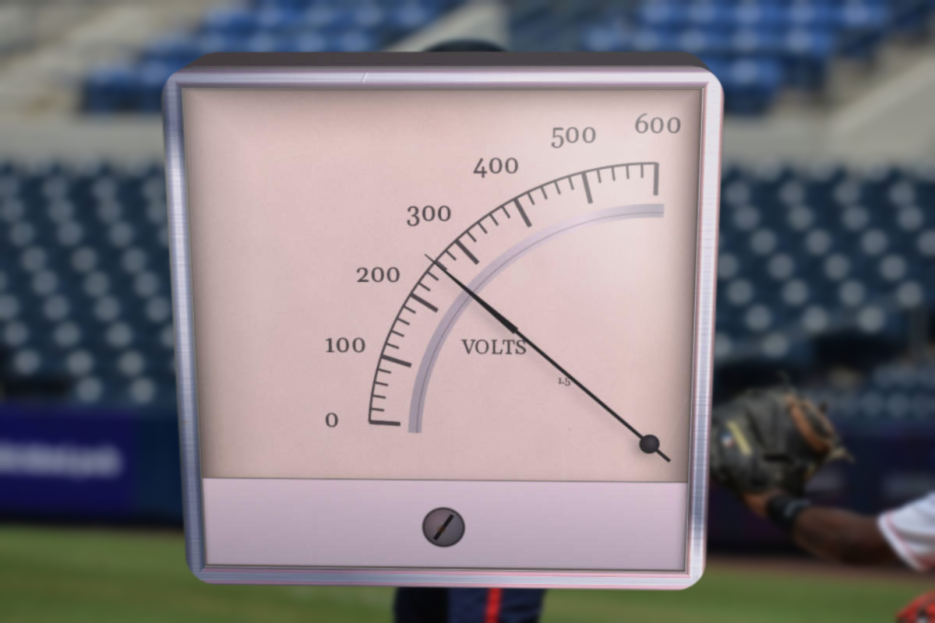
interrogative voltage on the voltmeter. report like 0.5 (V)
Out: 260 (V)
